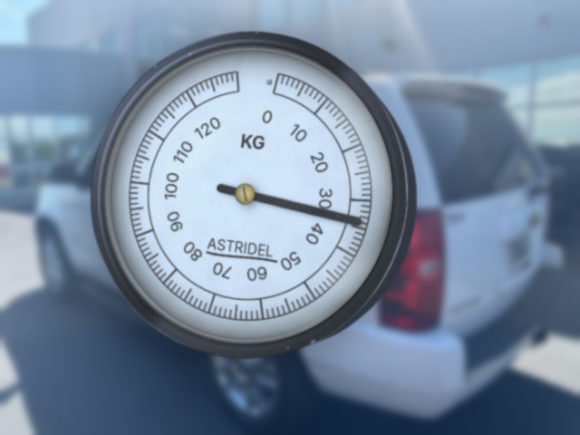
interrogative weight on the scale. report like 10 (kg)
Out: 34 (kg)
